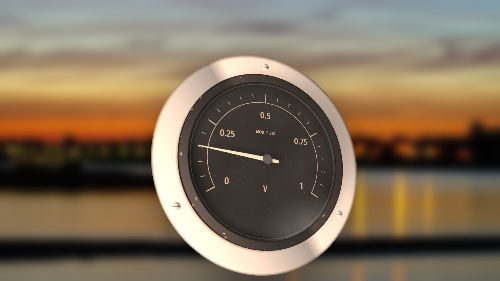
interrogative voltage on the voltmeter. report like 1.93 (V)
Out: 0.15 (V)
